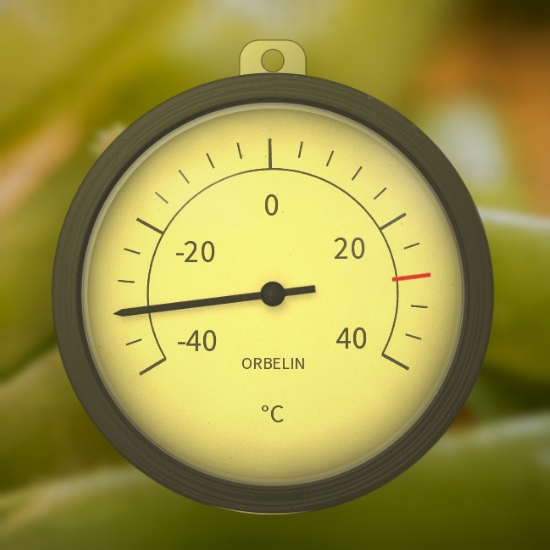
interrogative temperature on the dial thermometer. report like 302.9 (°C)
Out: -32 (°C)
